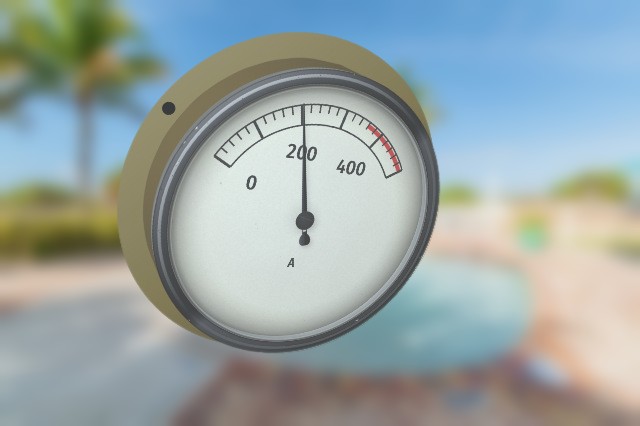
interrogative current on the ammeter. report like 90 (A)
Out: 200 (A)
